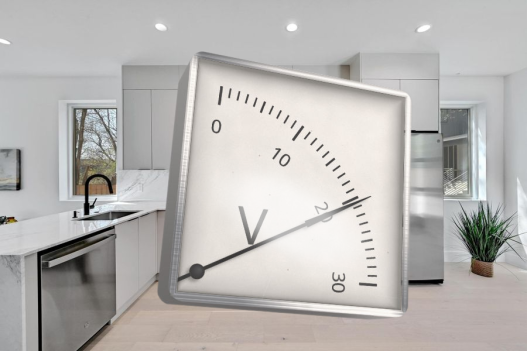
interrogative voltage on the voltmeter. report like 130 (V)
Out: 20.5 (V)
